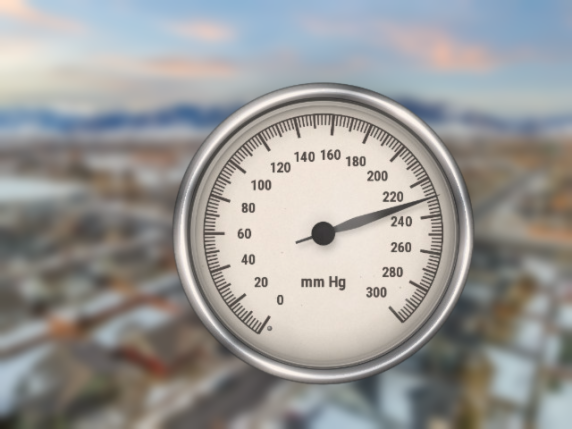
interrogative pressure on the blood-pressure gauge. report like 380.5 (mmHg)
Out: 230 (mmHg)
